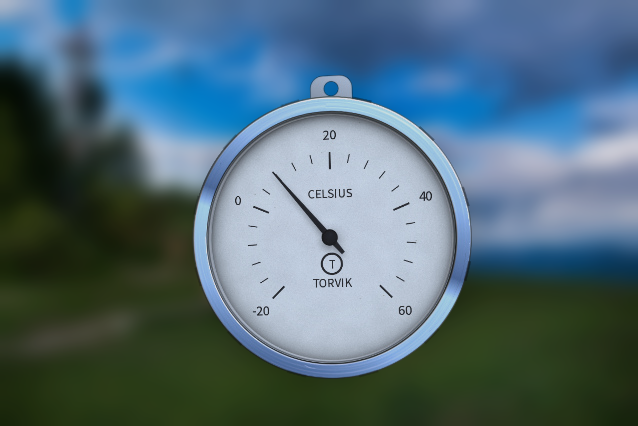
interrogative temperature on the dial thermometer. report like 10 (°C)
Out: 8 (°C)
